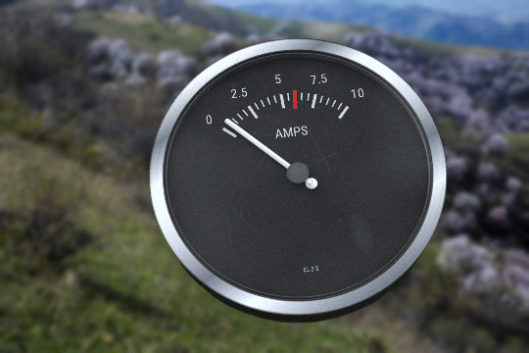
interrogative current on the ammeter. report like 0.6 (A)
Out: 0.5 (A)
